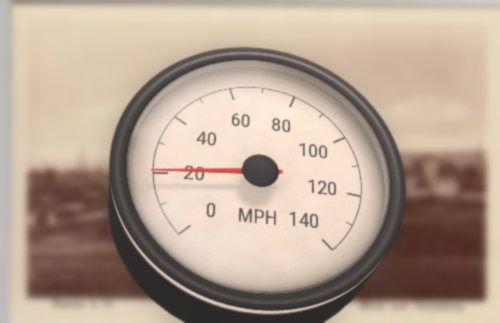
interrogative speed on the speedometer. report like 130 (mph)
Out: 20 (mph)
